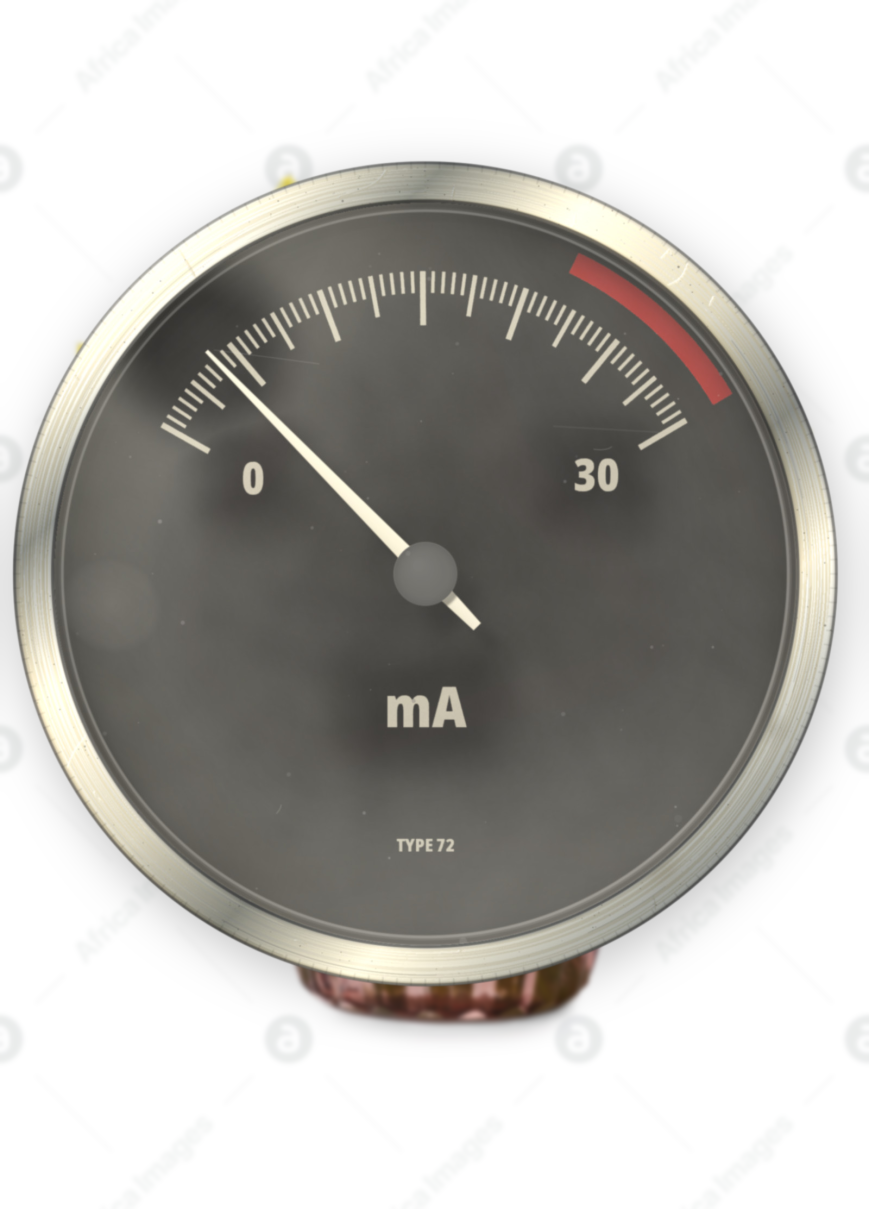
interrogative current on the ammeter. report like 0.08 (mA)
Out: 4 (mA)
